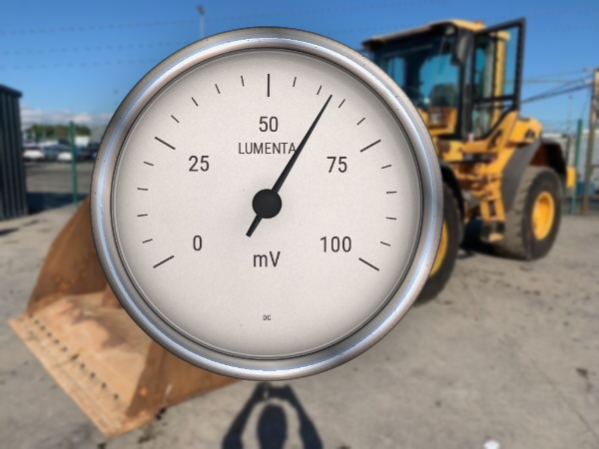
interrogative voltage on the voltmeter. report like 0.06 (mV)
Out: 62.5 (mV)
